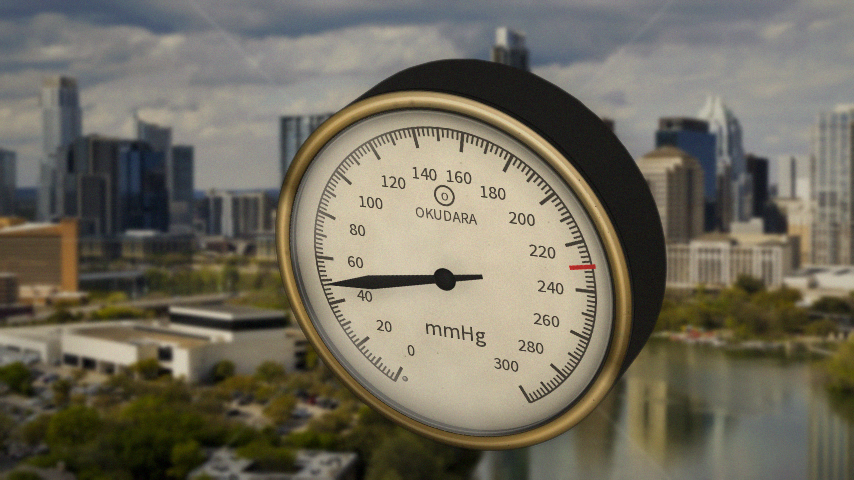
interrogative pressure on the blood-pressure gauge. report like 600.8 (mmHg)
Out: 50 (mmHg)
